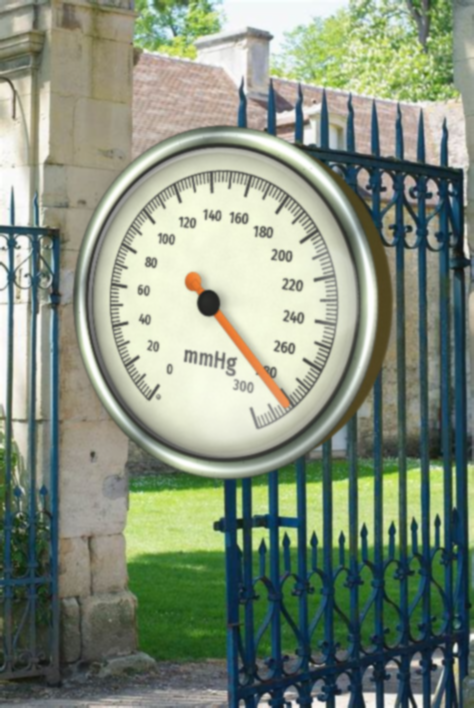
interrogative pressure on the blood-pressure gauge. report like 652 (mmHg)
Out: 280 (mmHg)
